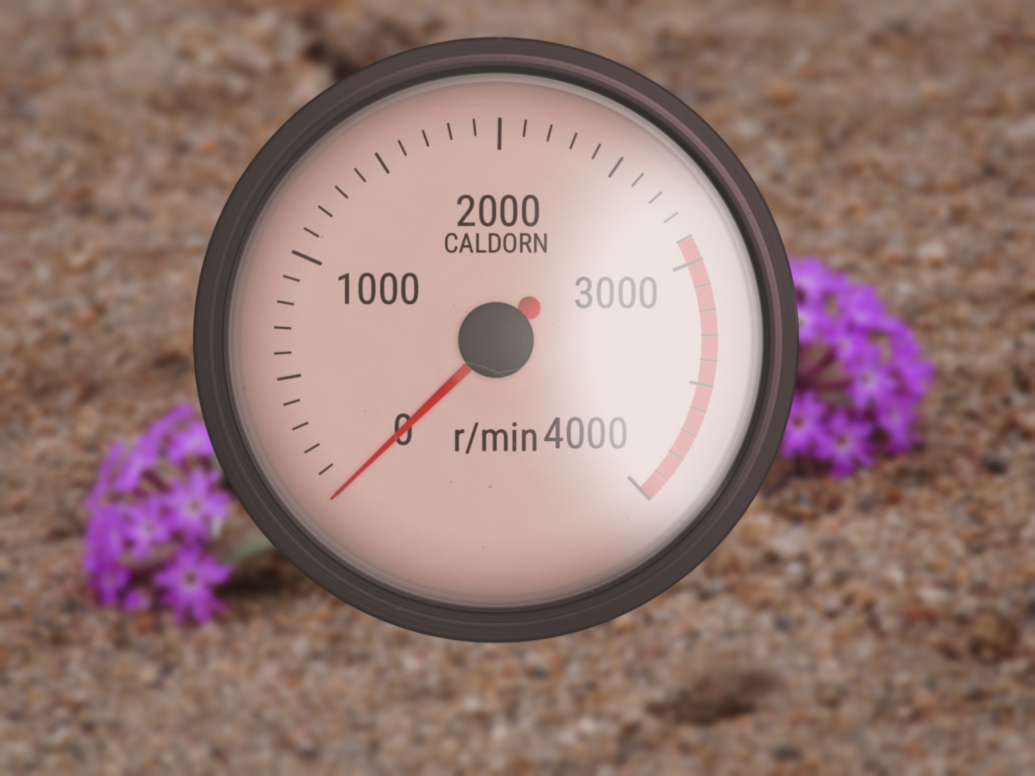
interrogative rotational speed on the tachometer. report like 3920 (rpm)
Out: 0 (rpm)
